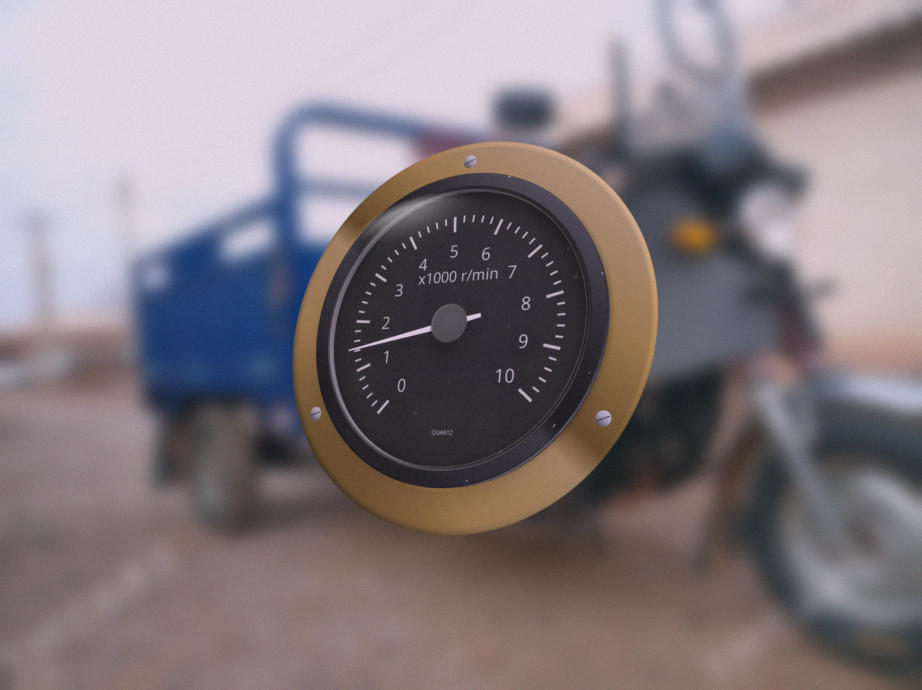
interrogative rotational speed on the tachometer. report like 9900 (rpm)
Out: 1400 (rpm)
